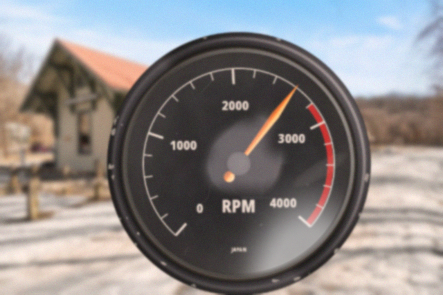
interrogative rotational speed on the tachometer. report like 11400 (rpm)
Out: 2600 (rpm)
